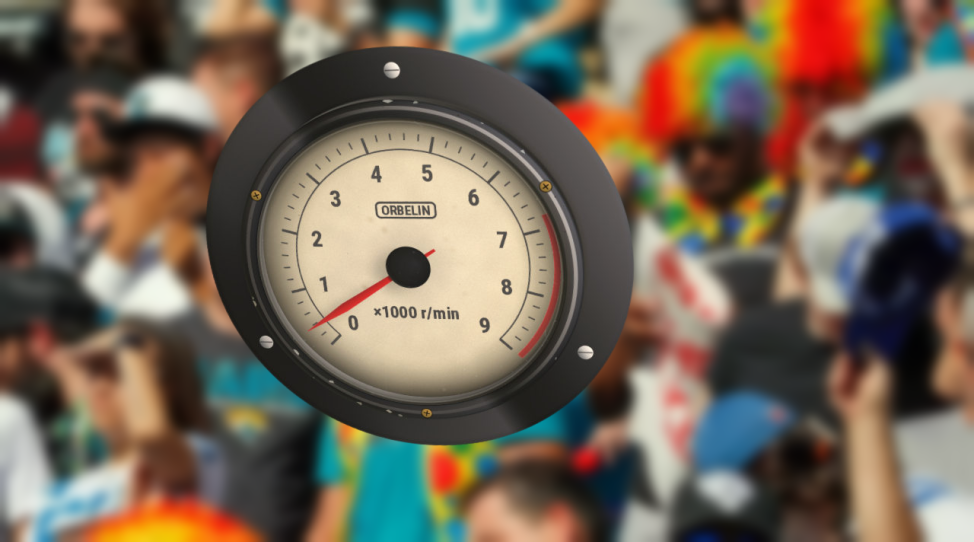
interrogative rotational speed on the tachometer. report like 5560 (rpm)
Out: 400 (rpm)
